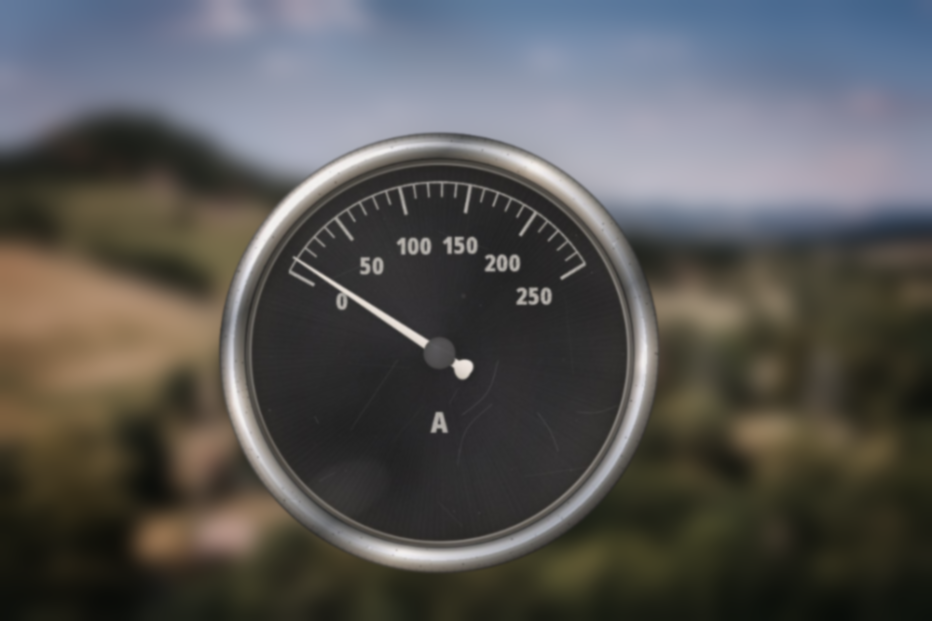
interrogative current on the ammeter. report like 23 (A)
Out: 10 (A)
